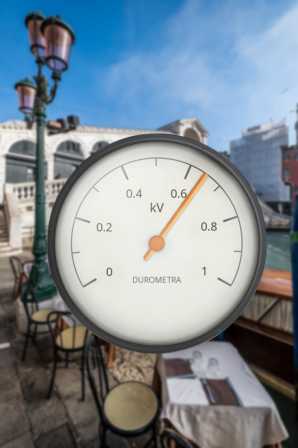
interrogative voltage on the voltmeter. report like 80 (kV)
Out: 0.65 (kV)
